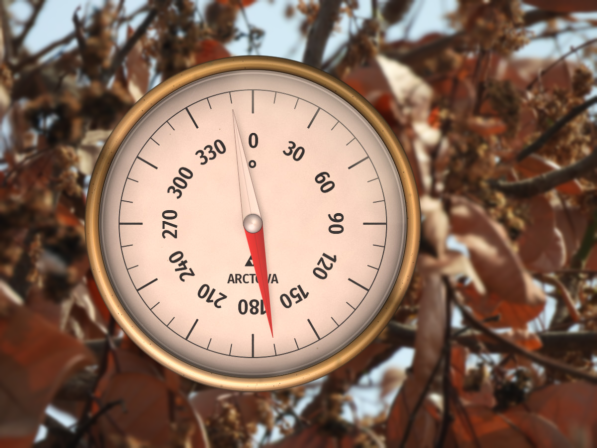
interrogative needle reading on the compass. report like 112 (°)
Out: 170 (°)
